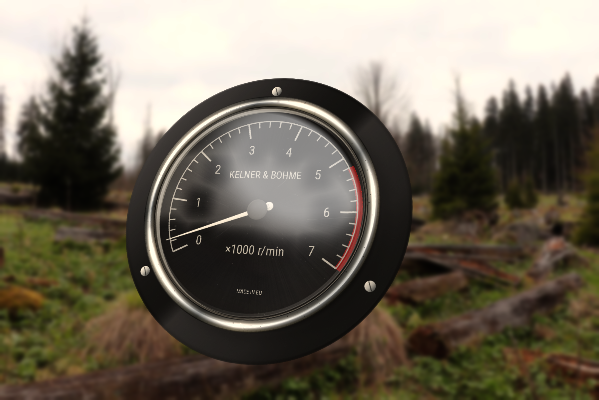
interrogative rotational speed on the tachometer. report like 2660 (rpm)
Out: 200 (rpm)
